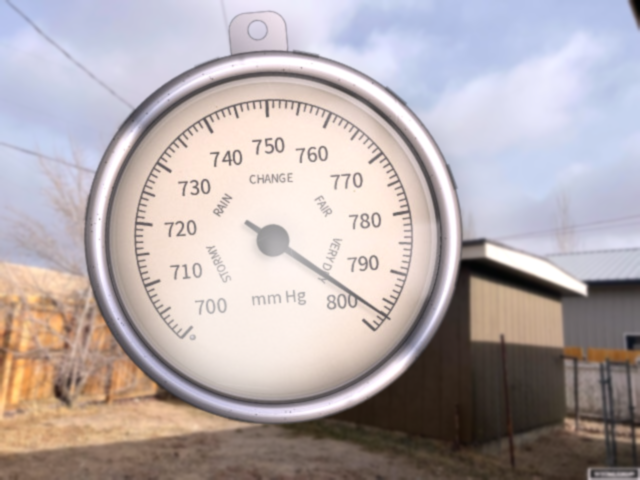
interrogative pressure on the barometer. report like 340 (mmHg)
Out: 797 (mmHg)
